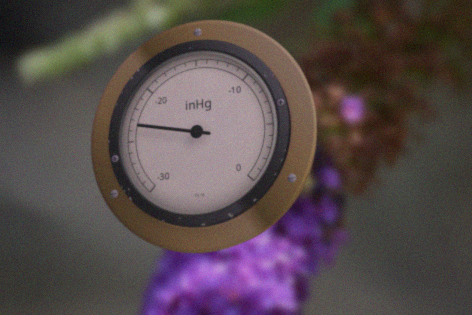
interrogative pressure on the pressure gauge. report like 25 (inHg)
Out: -23.5 (inHg)
